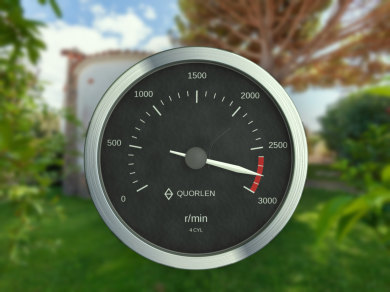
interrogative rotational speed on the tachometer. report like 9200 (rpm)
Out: 2800 (rpm)
